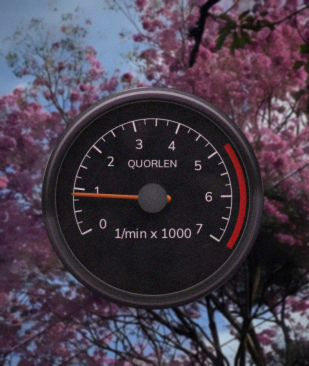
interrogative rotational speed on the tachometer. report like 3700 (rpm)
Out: 875 (rpm)
